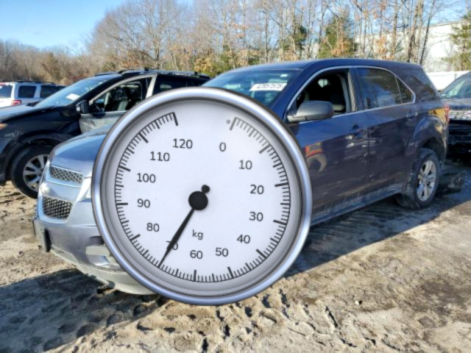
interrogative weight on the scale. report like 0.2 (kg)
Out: 70 (kg)
